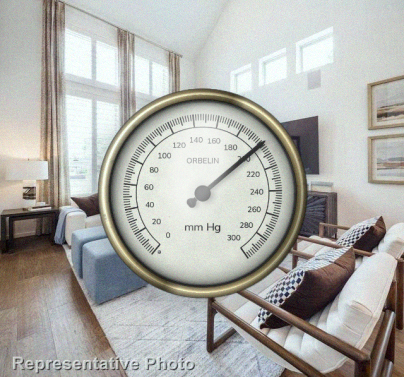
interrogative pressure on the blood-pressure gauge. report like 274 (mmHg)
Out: 200 (mmHg)
